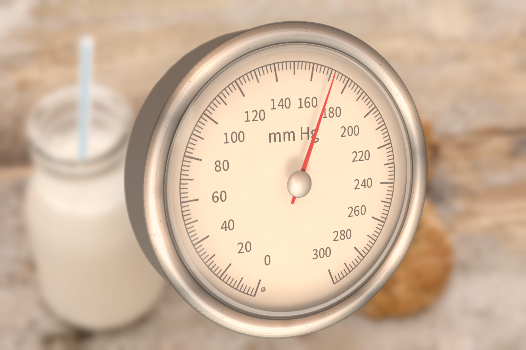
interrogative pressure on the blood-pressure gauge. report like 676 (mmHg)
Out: 170 (mmHg)
